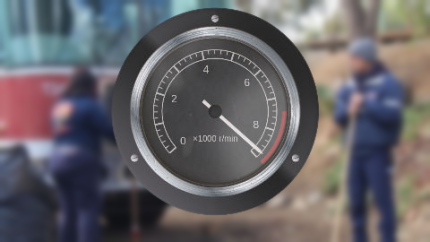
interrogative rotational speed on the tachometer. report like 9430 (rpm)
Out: 8800 (rpm)
